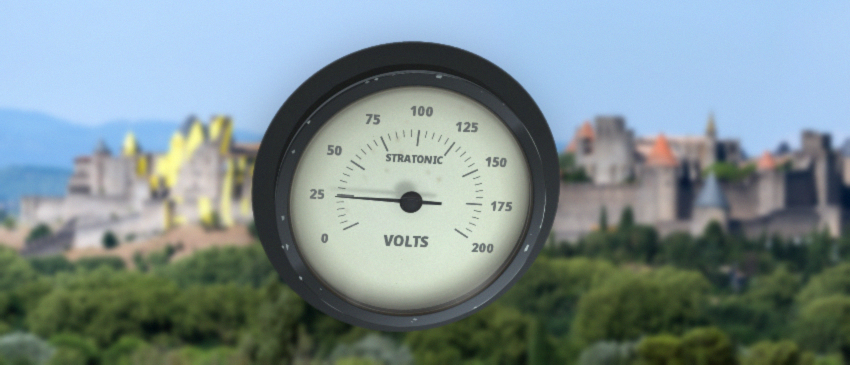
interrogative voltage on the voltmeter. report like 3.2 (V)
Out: 25 (V)
